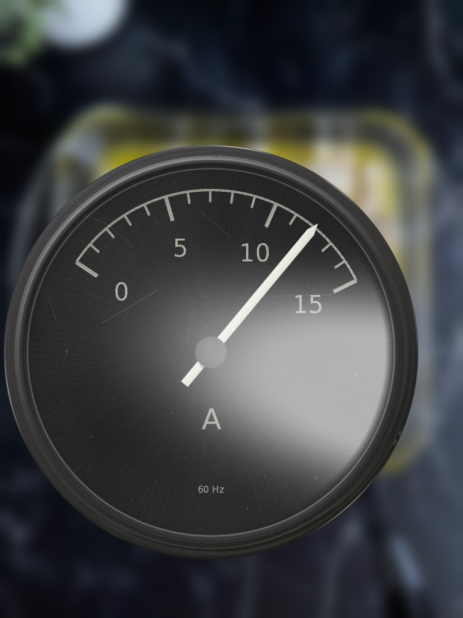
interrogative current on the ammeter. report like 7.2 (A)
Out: 12 (A)
